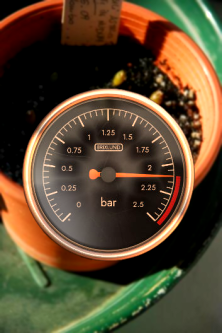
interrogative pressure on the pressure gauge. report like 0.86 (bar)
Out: 2.1 (bar)
